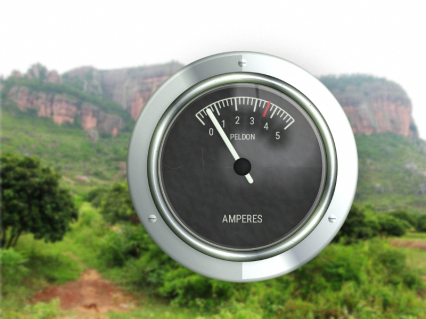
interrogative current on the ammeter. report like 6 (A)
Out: 0.6 (A)
